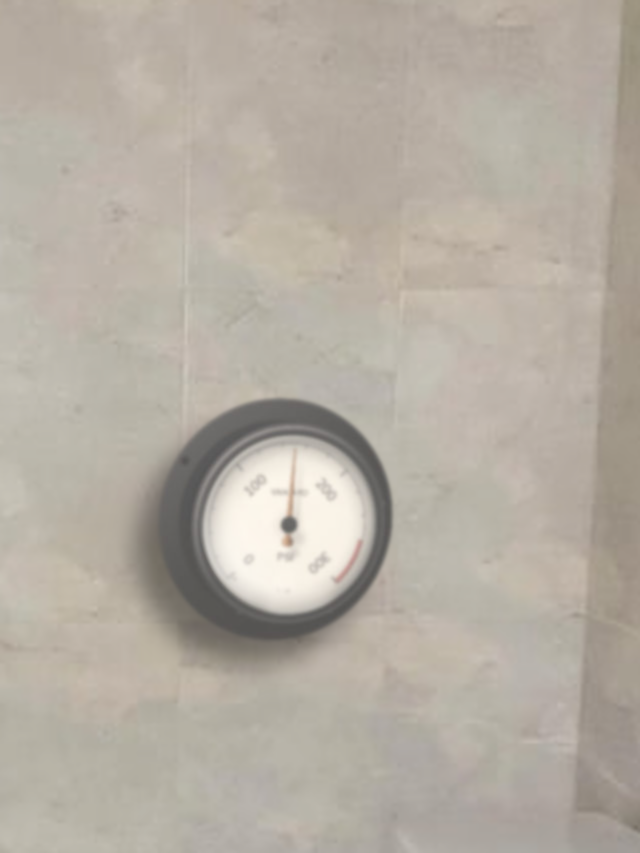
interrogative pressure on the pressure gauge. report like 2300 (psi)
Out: 150 (psi)
